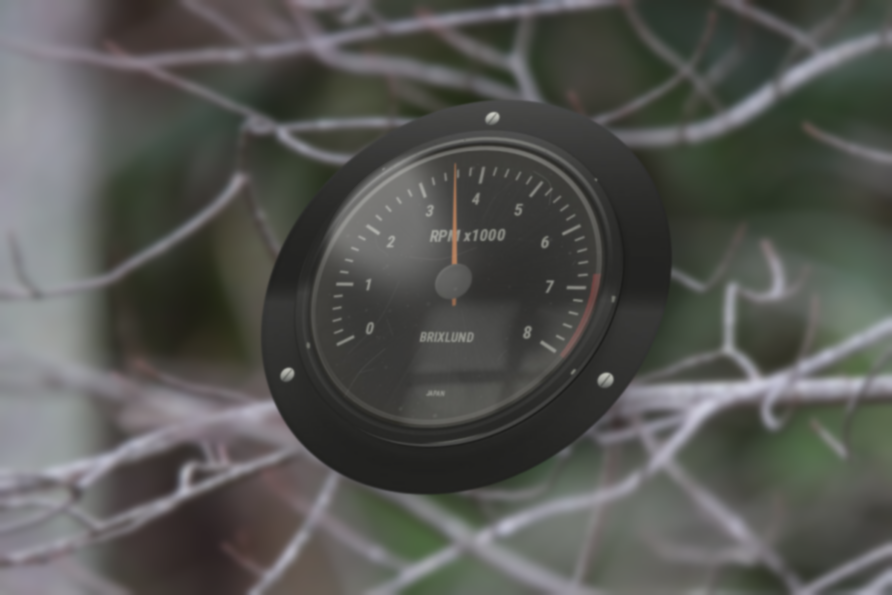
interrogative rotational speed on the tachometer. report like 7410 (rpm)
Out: 3600 (rpm)
